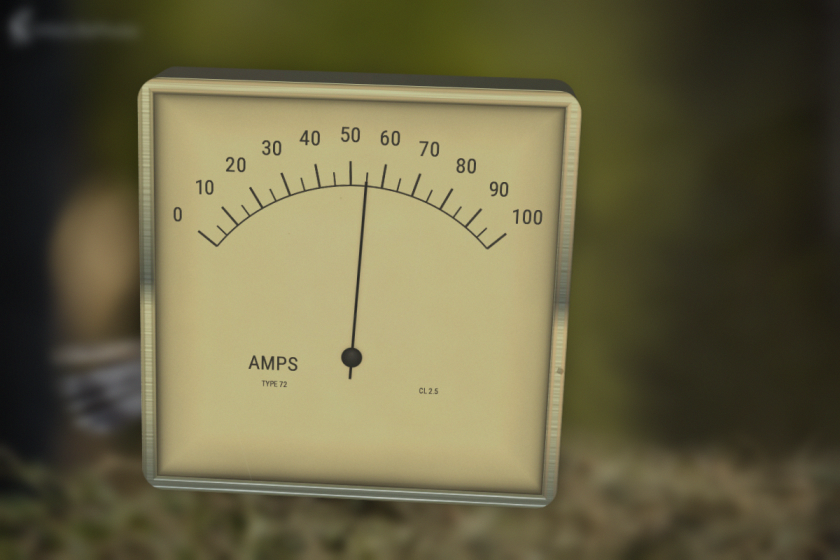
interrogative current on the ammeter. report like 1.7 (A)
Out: 55 (A)
